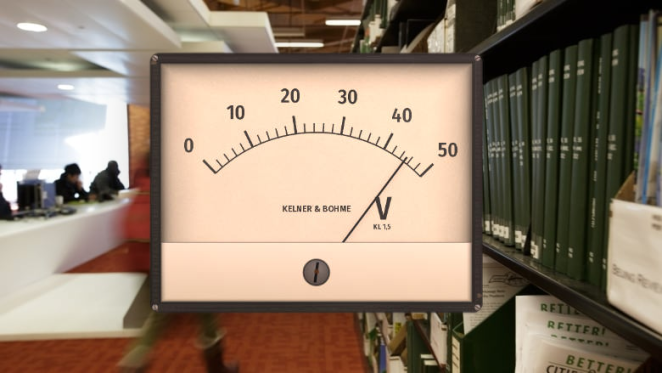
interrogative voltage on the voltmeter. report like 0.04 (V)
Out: 45 (V)
